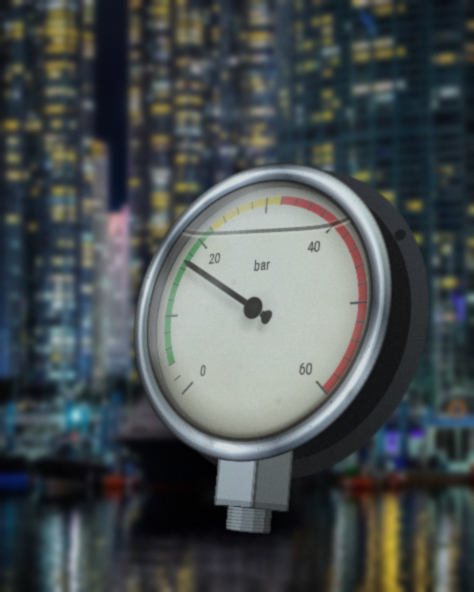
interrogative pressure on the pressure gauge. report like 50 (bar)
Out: 17 (bar)
